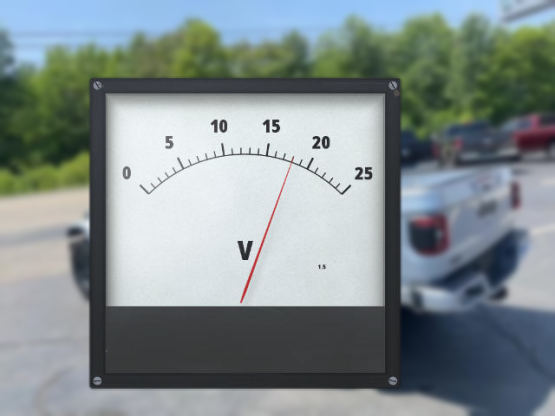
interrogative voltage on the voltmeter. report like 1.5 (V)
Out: 18 (V)
